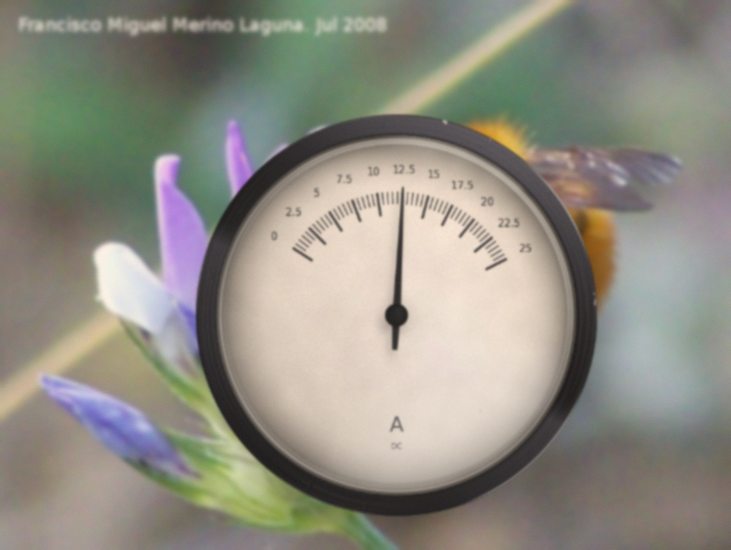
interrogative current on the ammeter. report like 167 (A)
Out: 12.5 (A)
